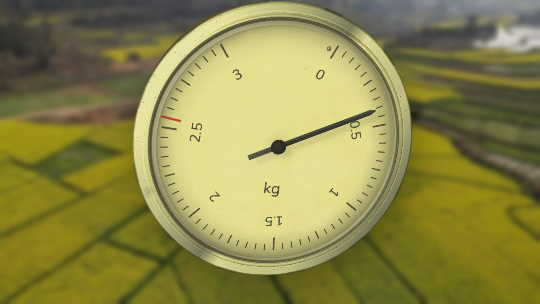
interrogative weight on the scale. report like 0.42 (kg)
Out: 0.4 (kg)
